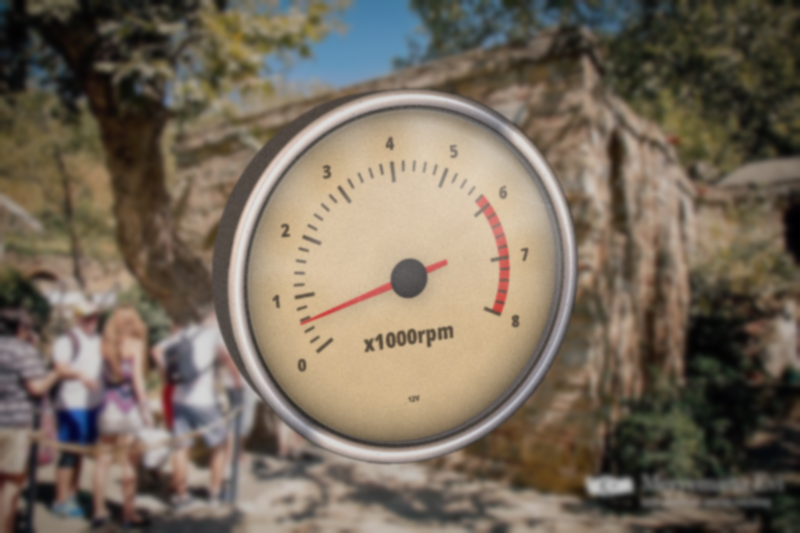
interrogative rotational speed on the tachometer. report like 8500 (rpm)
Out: 600 (rpm)
